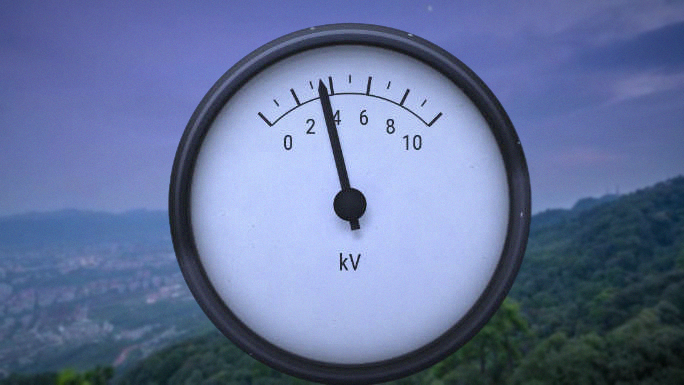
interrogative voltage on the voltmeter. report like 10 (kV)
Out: 3.5 (kV)
